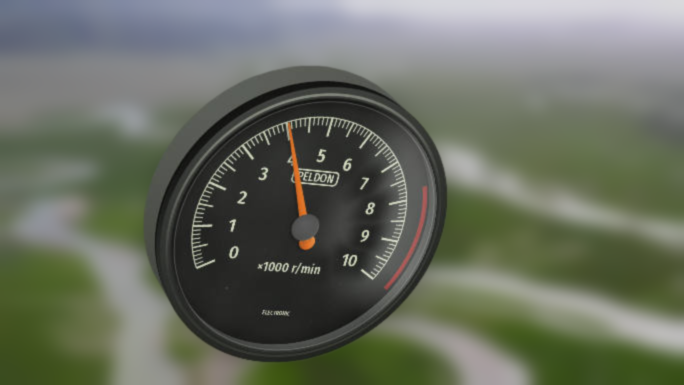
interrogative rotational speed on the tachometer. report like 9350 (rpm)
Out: 4000 (rpm)
